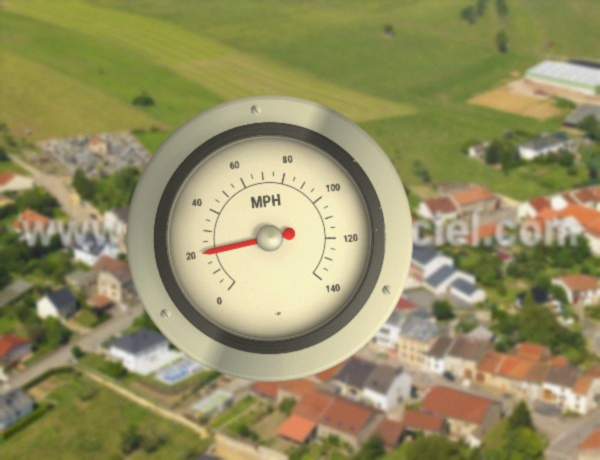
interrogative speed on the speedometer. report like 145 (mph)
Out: 20 (mph)
